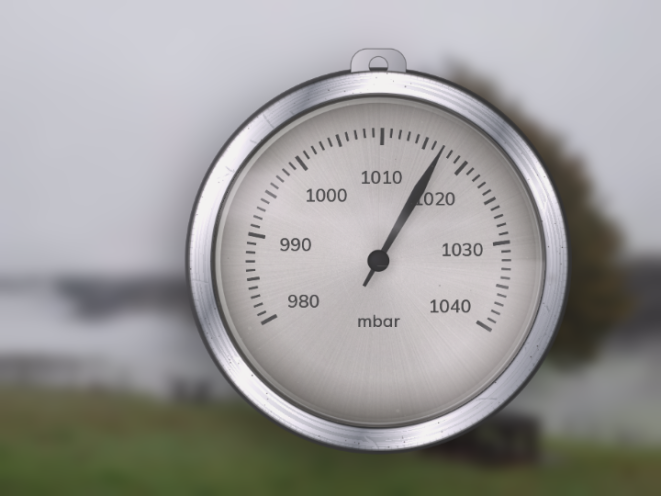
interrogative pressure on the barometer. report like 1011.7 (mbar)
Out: 1017 (mbar)
